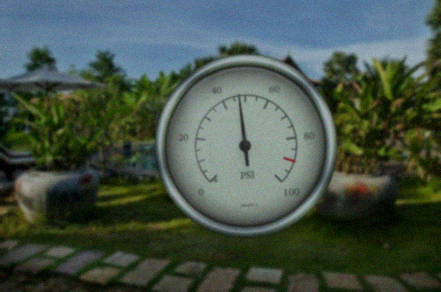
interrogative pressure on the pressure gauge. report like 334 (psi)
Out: 47.5 (psi)
